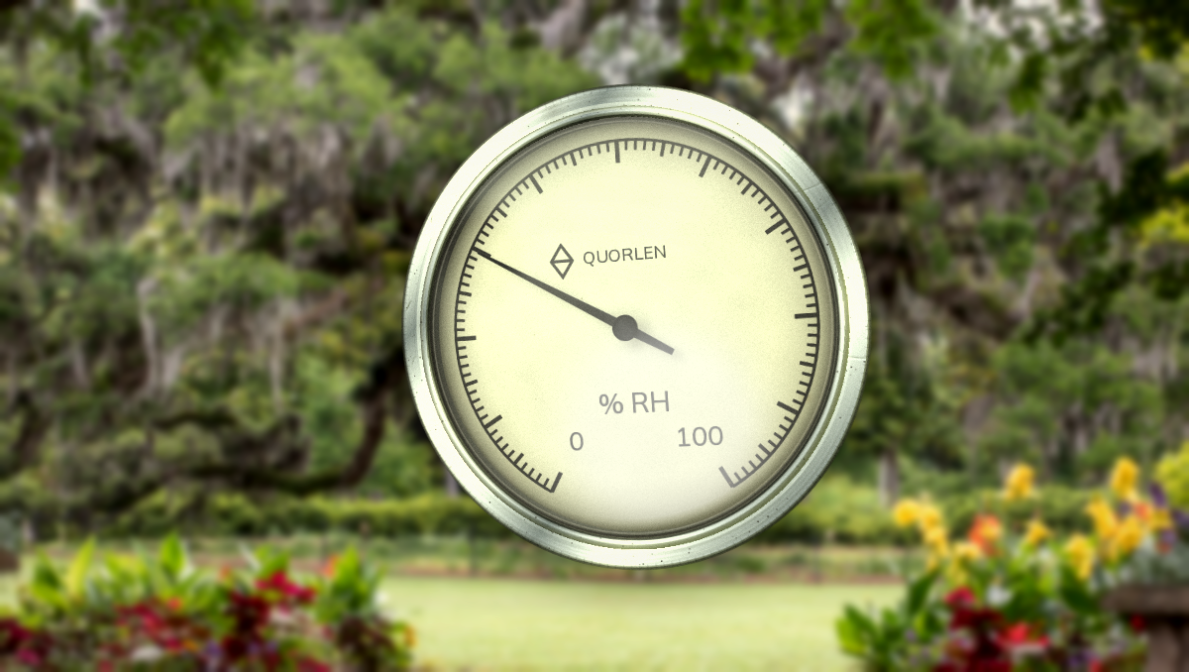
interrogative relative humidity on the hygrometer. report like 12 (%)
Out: 30 (%)
